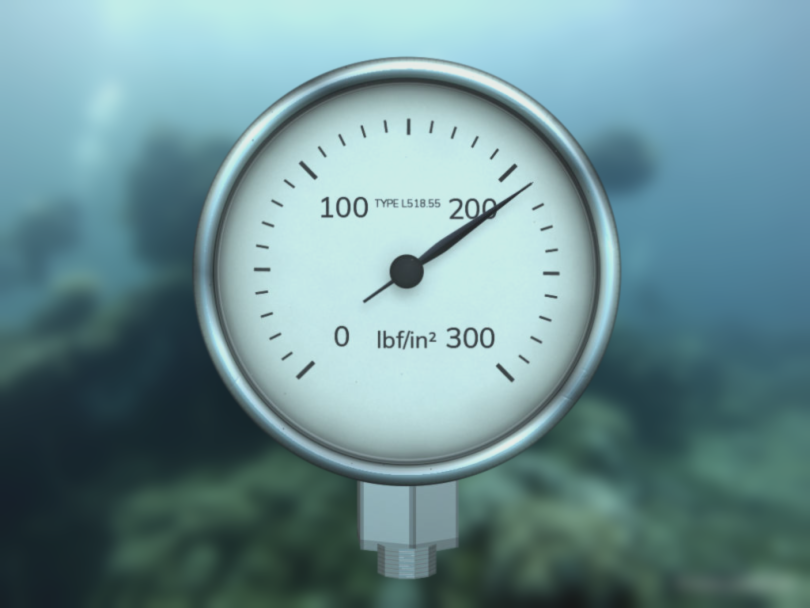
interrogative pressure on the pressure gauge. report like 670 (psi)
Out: 210 (psi)
